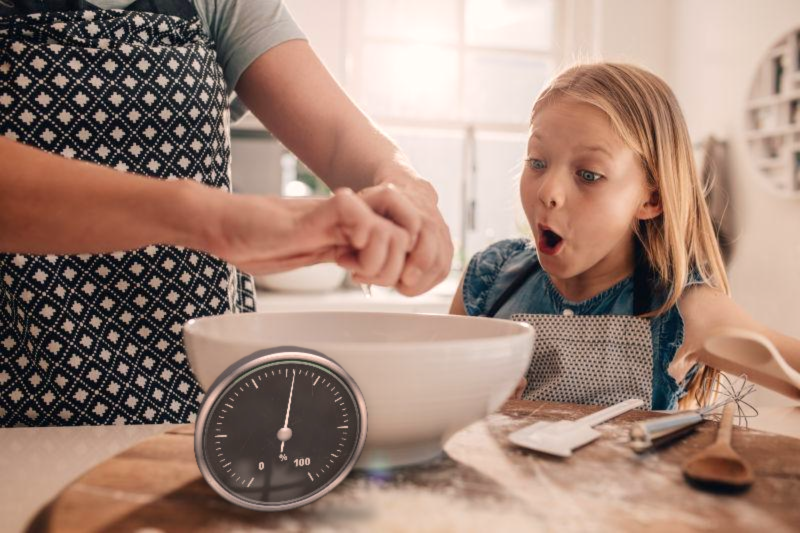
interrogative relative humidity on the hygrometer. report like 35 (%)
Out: 52 (%)
